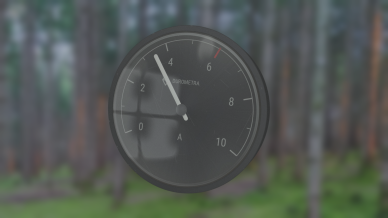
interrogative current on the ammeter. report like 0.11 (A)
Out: 3.5 (A)
